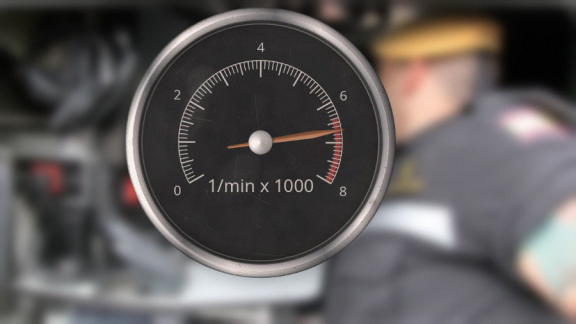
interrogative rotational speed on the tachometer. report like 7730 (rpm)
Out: 6700 (rpm)
